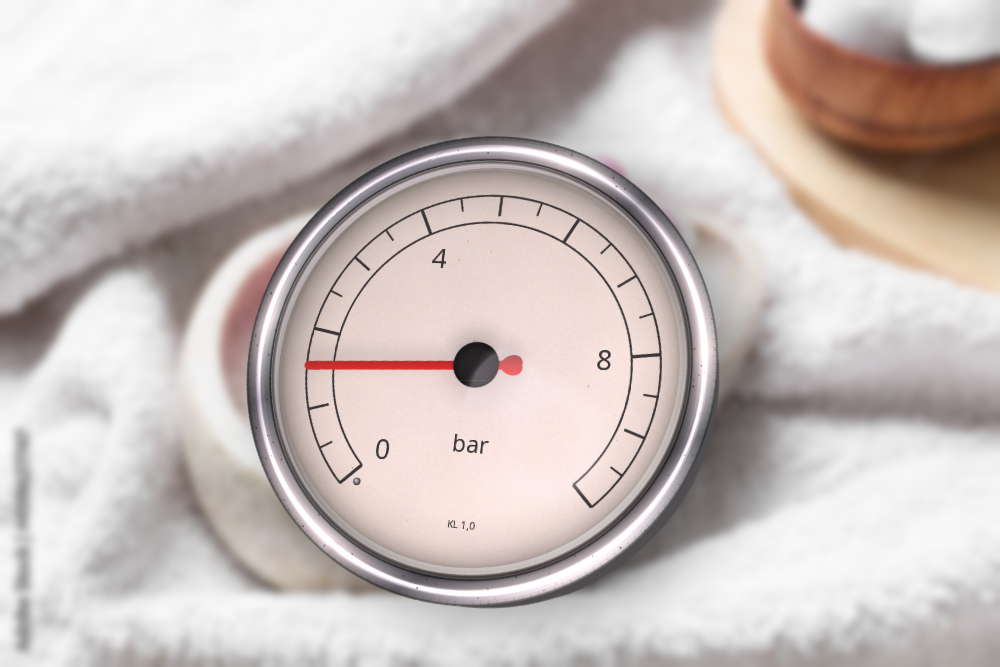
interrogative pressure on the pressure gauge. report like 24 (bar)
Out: 1.5 (bar)
